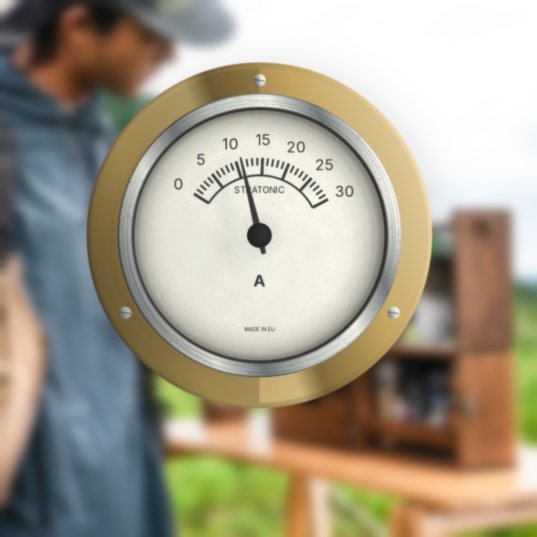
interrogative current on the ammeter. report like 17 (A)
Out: 11 (A)
